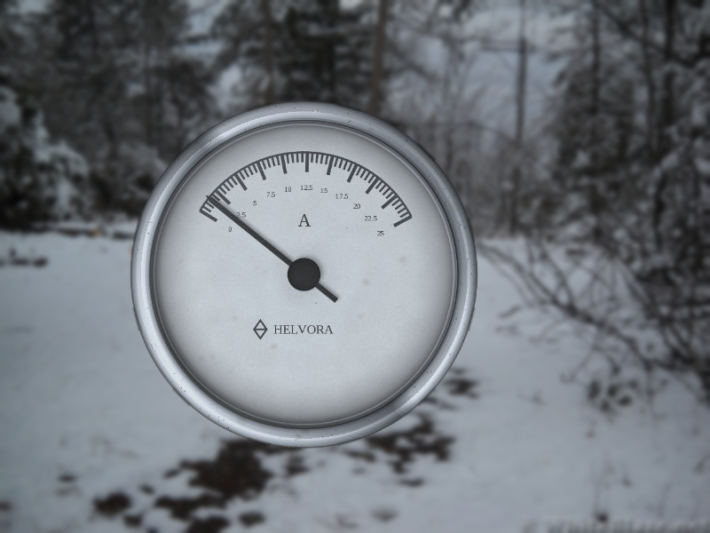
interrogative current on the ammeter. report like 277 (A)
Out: 1.5 (A)
